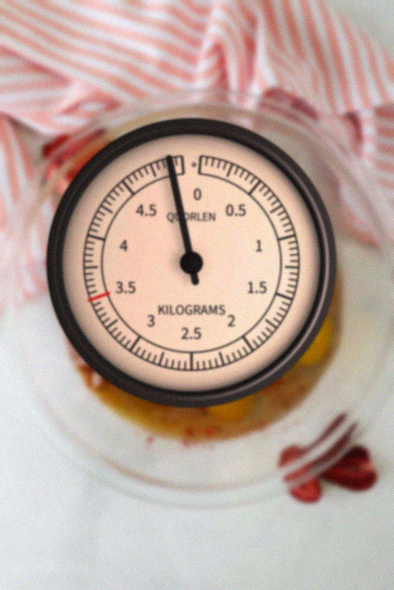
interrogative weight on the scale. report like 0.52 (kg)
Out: 4.9 (kg)
